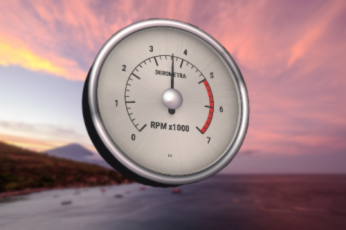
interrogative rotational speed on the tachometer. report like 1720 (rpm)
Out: 3600 (rpm)
